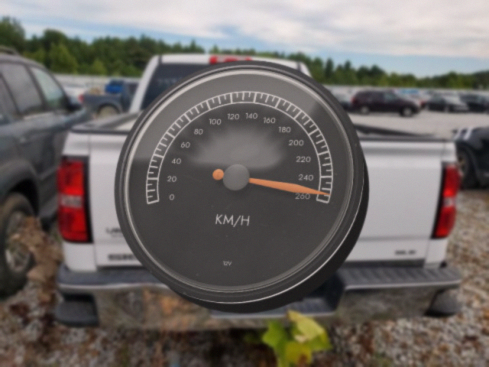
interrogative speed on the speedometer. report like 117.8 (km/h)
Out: 255 (km/h)
